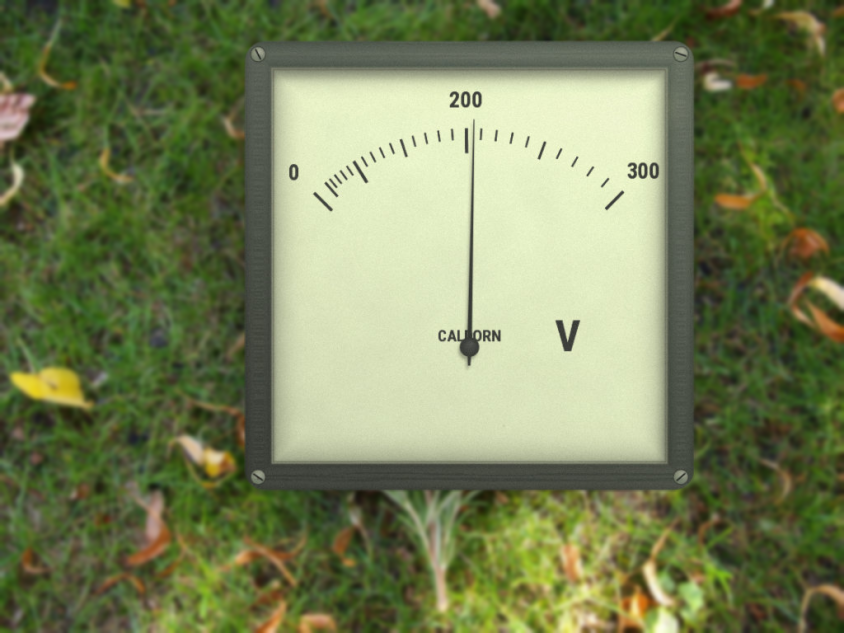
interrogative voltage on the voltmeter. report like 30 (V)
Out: 205 (V)
